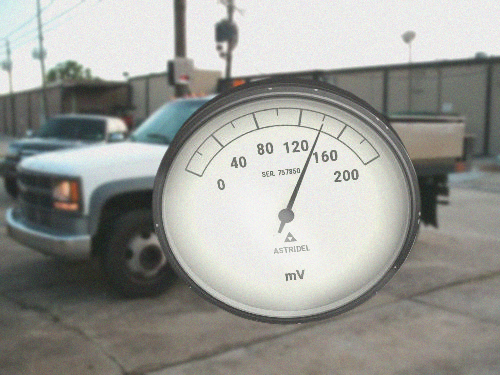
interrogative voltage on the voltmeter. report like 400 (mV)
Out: 140 (mV)
